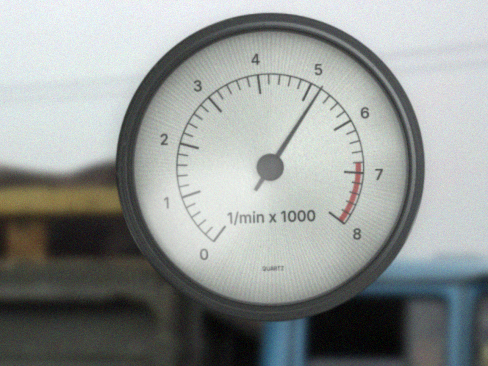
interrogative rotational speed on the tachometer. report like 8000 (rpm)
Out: 5200 (rpm)
